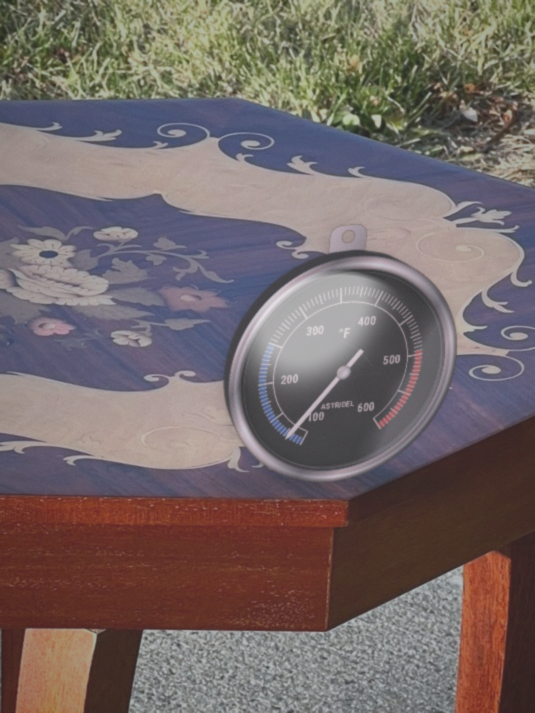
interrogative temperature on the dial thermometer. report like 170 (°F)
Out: 125 (°F)
